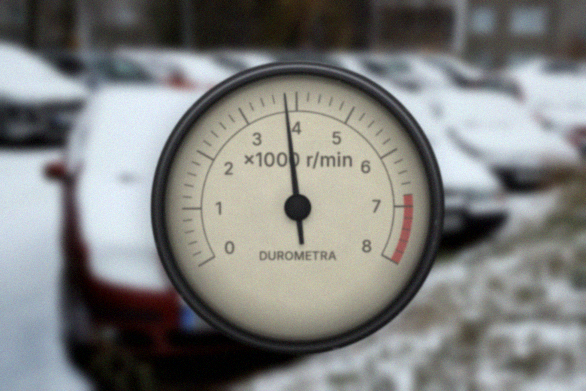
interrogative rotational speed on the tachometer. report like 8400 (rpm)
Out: 3800 (rpm)
